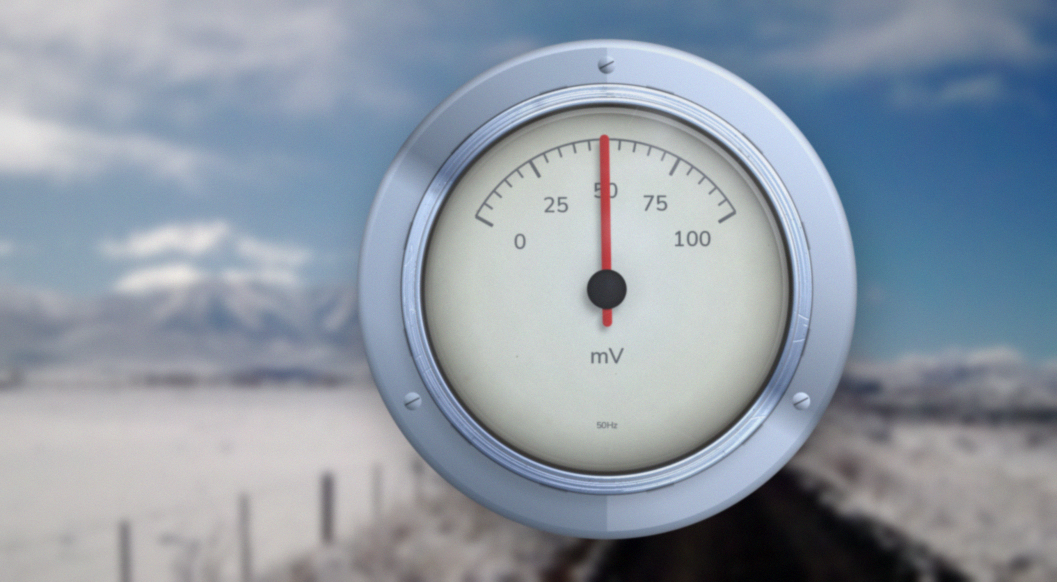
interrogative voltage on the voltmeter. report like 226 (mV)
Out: 50 (mV)
